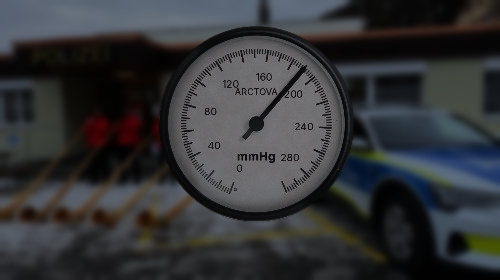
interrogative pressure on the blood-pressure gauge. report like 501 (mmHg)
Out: 190 (mmHg)
